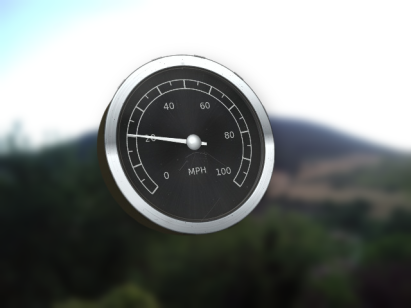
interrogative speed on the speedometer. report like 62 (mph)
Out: 20 (mph)
